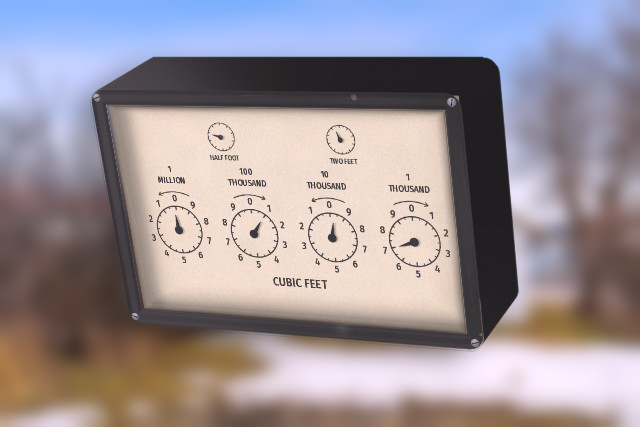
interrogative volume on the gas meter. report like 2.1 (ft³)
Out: 9700 (ft³)
